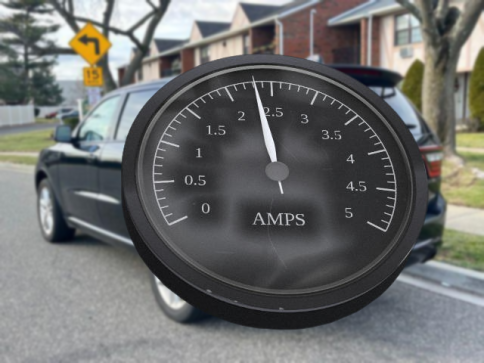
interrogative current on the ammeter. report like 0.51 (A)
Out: 2.3 (A)
